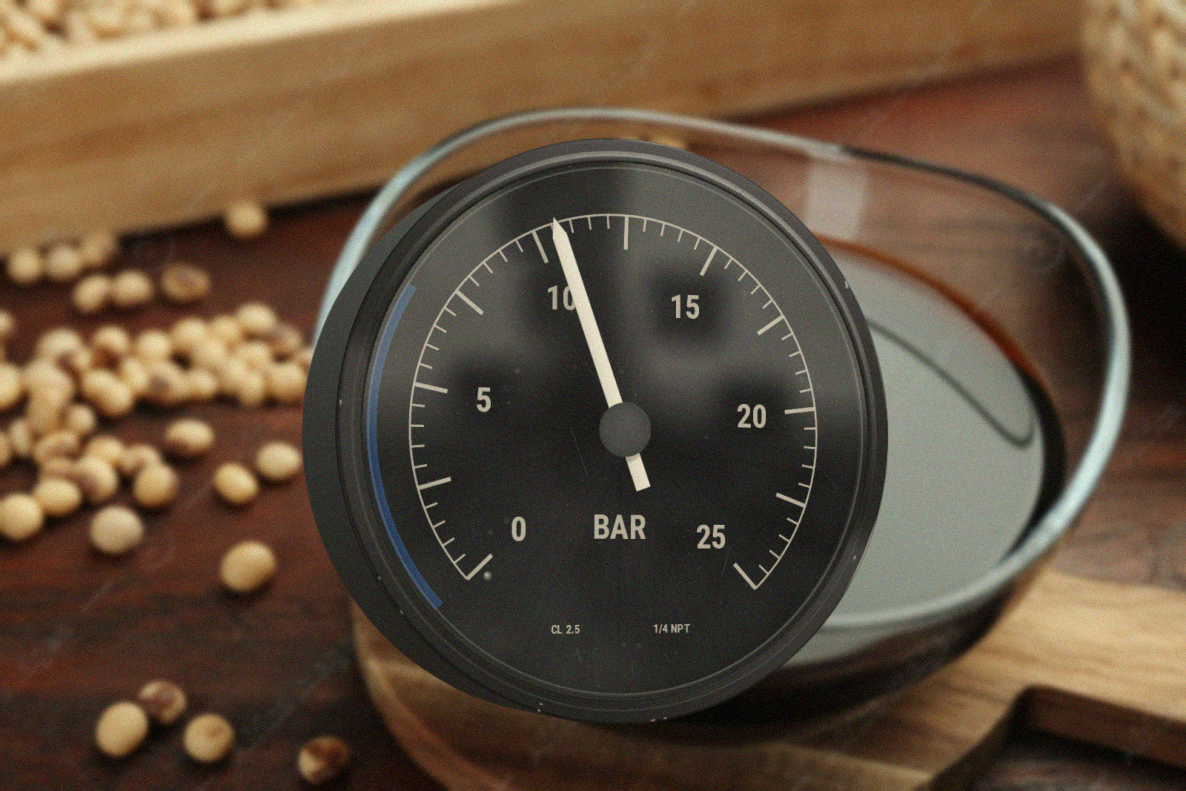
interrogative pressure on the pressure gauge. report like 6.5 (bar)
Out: 10.5 (bar)
